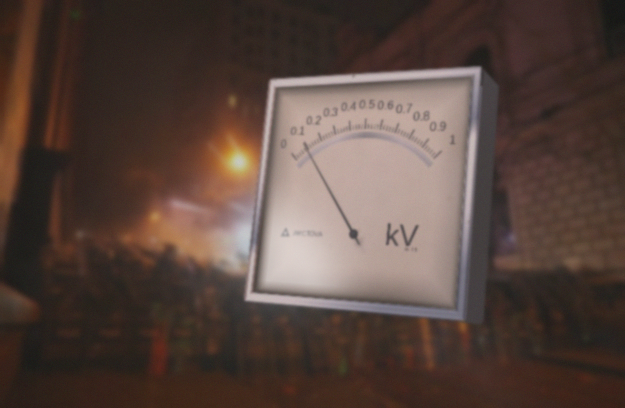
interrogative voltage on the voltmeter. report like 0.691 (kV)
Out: 0.1 (kV)
